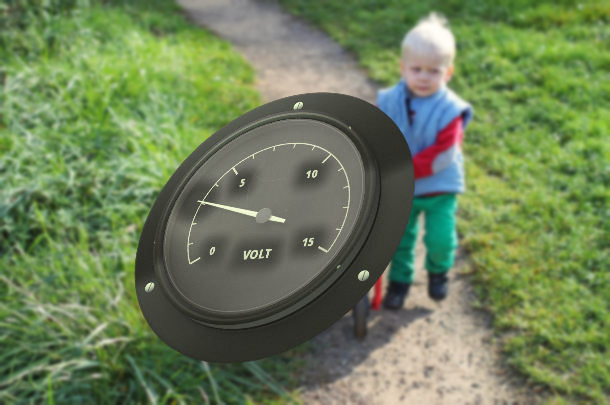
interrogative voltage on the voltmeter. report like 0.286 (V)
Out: 3 (V)
